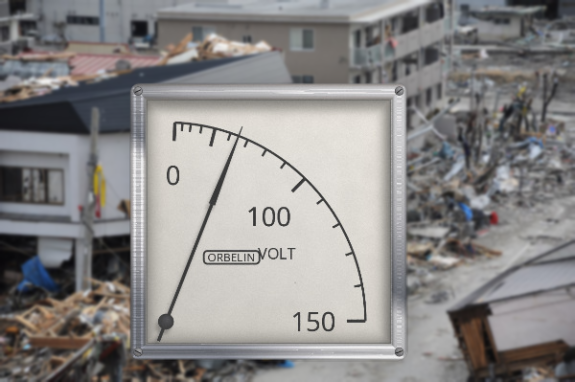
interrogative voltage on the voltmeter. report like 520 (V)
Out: 65 (V)
